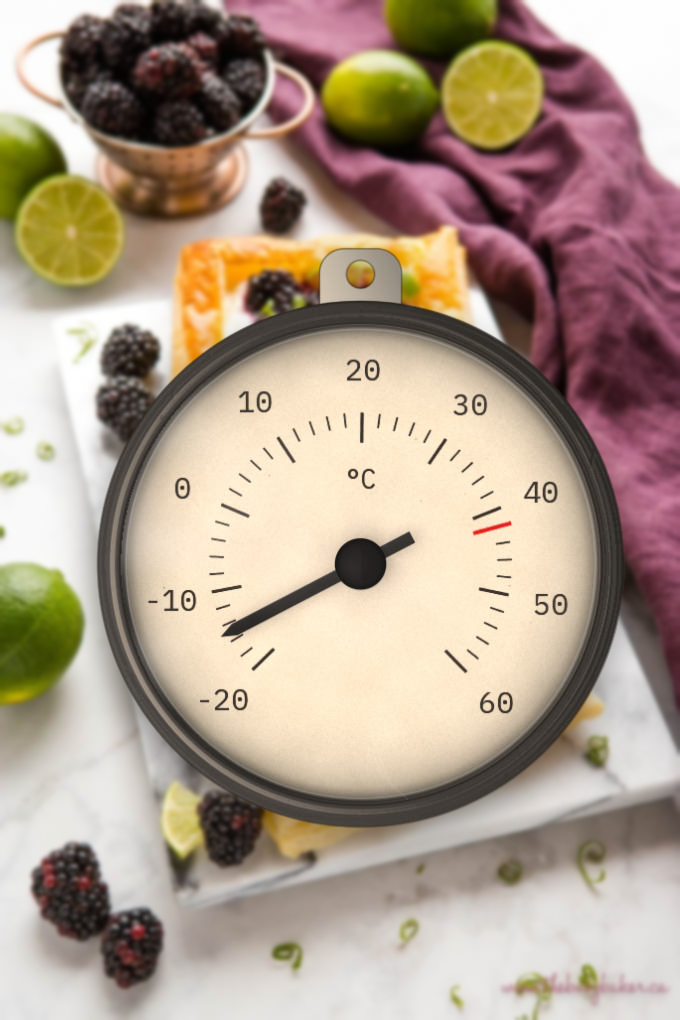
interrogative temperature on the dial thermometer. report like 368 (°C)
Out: -15 (°C)
